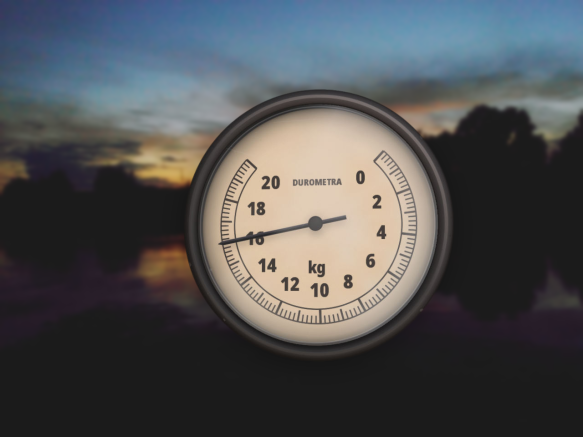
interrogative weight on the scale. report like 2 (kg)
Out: 16 (kg)
